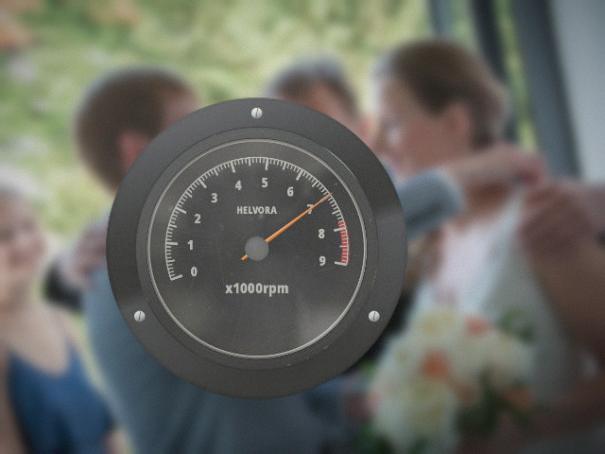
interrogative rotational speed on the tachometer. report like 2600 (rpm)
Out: 7000 (rpm)
